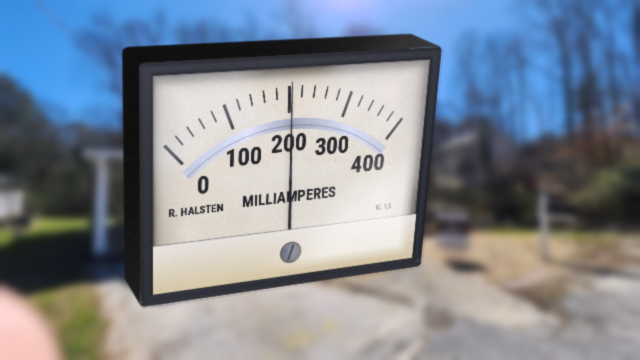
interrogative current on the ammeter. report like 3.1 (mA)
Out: 200 (mA)
